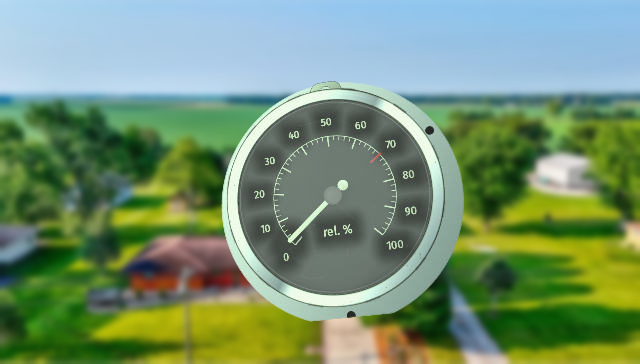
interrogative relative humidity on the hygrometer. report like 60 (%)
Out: 2 (%)
